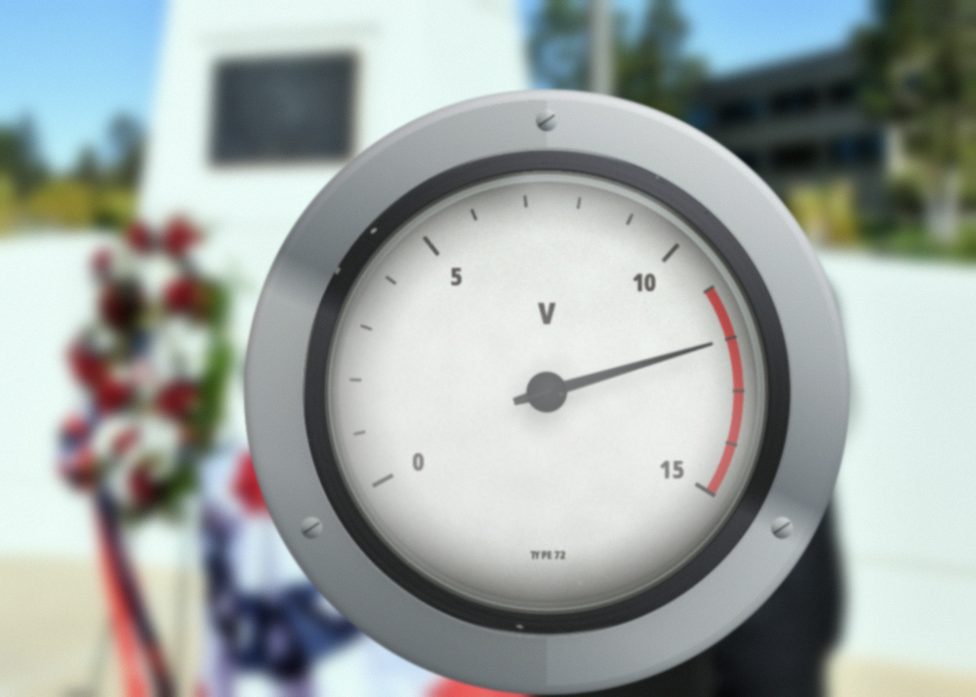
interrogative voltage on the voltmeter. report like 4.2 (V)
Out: 12 (V)
